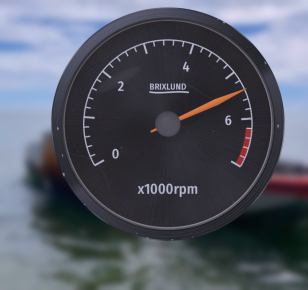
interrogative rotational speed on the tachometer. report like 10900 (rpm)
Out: 5400 (rpm)
